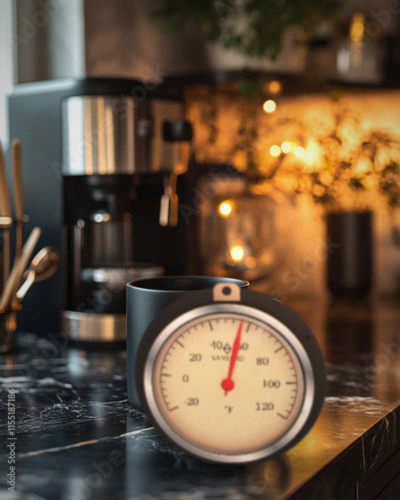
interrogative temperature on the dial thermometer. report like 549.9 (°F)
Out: 56 (°F)
